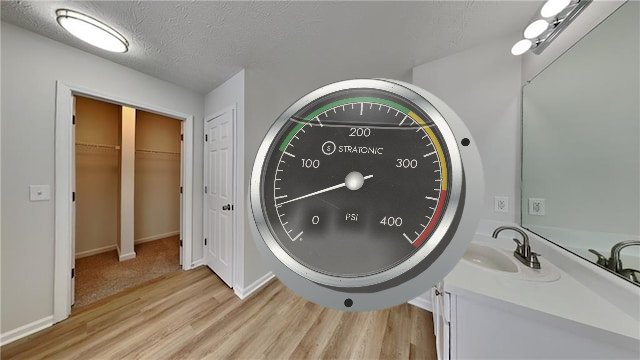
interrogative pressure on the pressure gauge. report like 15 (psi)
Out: 40 (psi)
